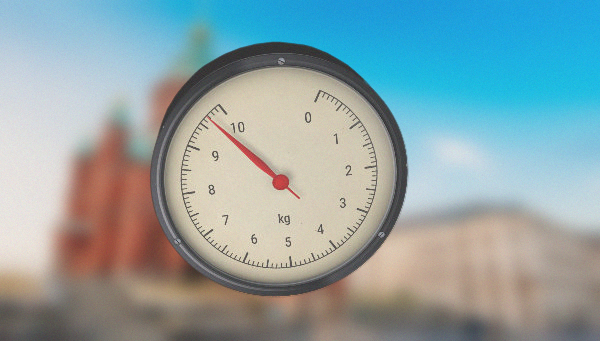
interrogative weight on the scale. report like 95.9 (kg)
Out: 9.7 (kg)
